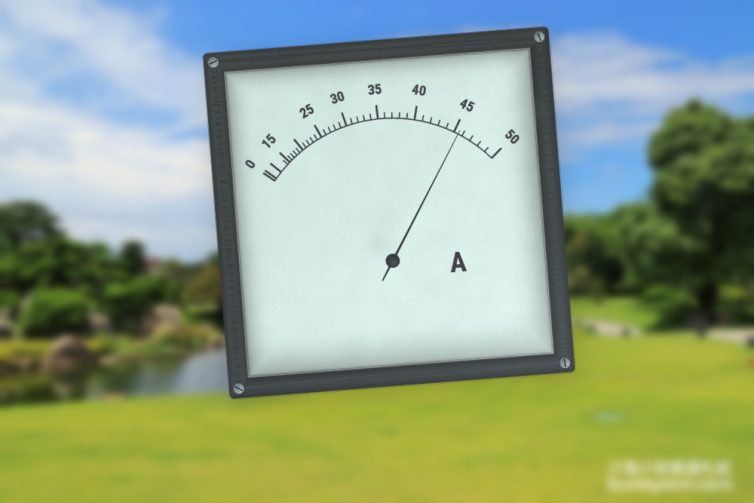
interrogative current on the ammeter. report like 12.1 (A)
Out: 45.5 (A)
